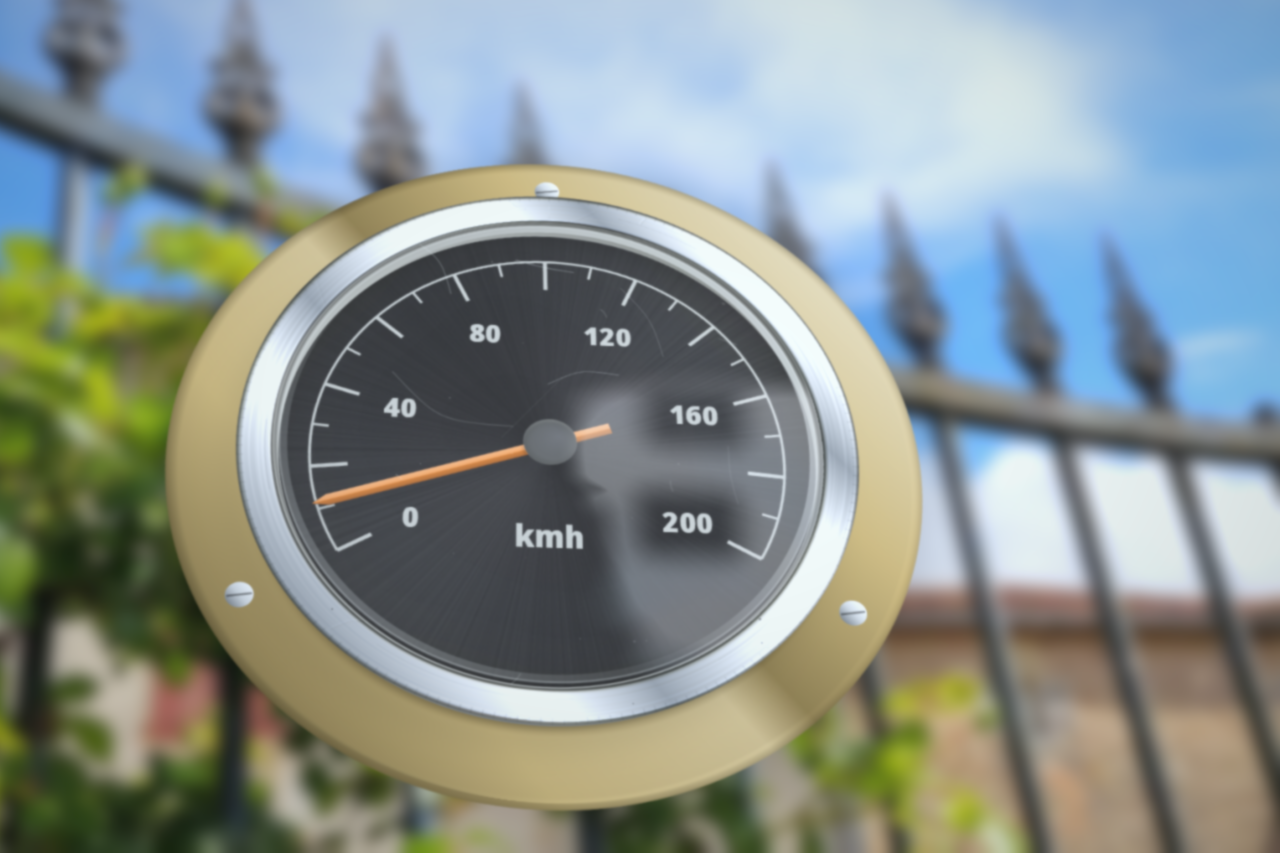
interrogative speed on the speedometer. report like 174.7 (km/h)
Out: 10 (km/h)
